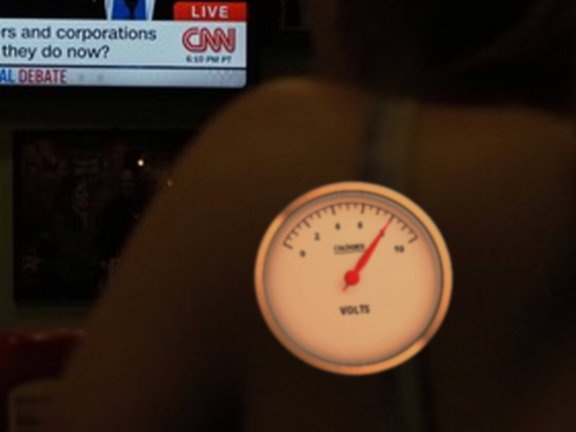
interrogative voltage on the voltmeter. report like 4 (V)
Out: 8 (V)
